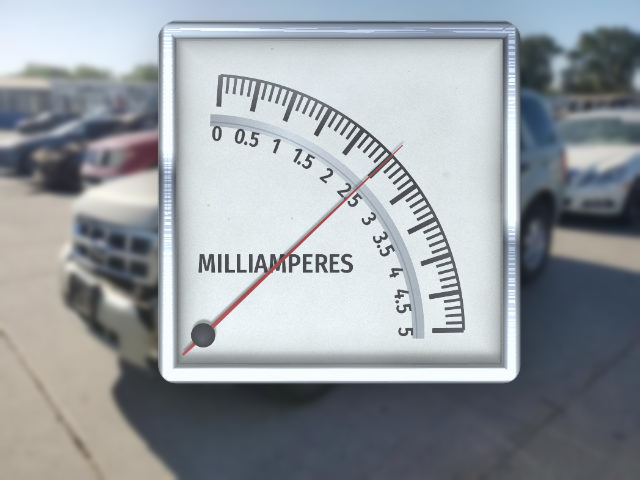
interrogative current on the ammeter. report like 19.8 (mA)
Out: 2.5 (mA)
